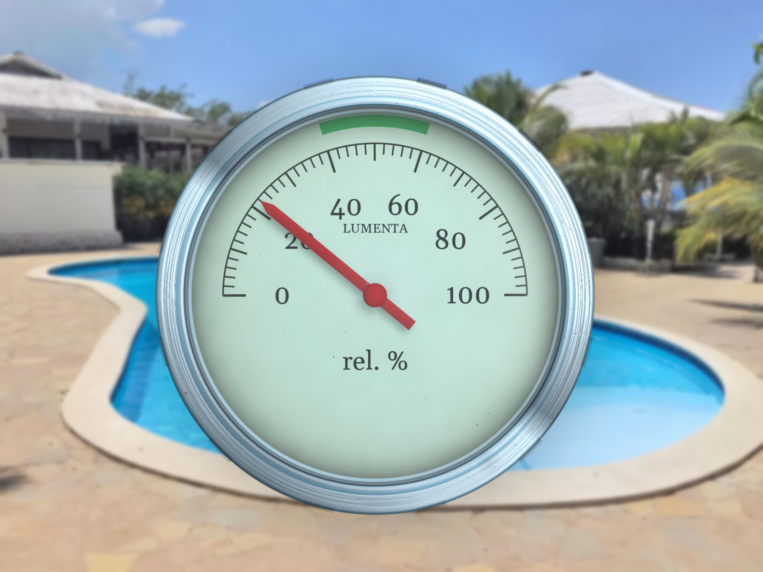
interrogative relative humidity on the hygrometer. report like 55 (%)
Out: 22 (%)
